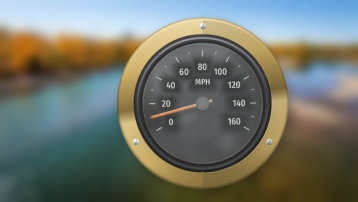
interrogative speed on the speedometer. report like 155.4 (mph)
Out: 10 (mph)
